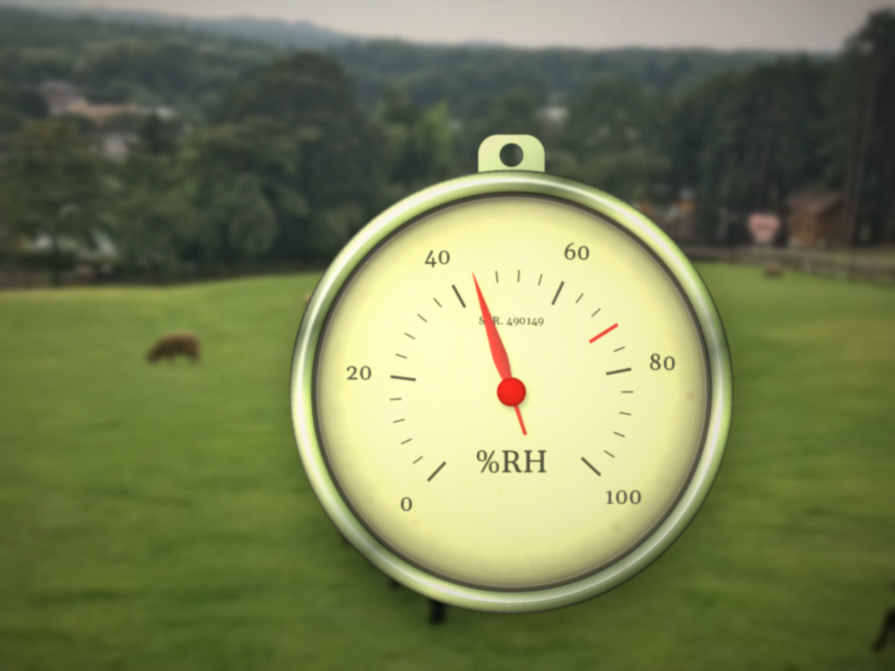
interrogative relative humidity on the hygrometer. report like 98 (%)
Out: 44 (%)
